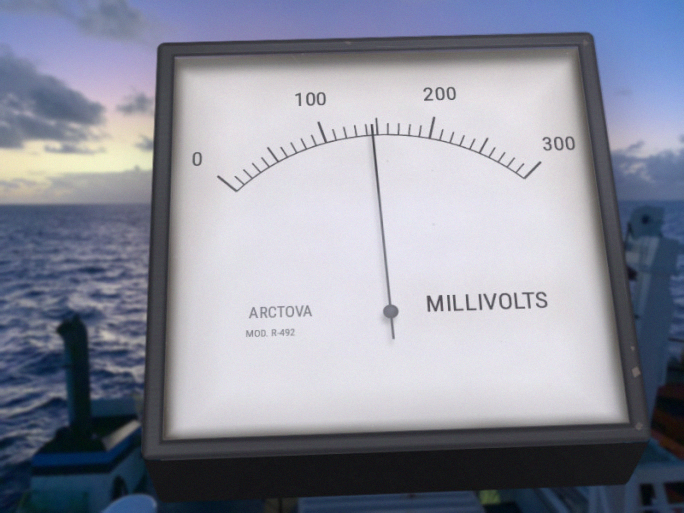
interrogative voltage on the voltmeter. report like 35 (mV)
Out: 145 (mV)
